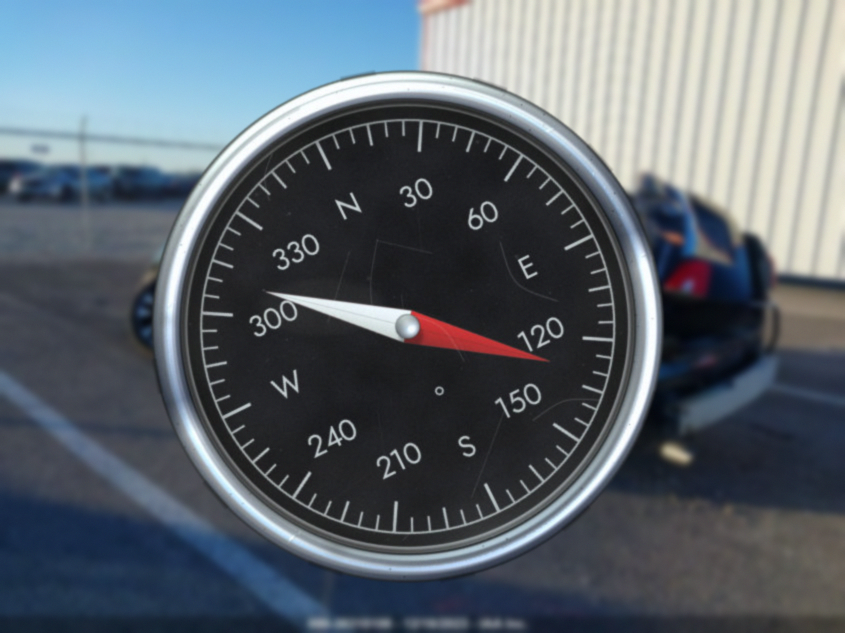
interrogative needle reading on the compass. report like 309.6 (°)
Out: 130 (°)
